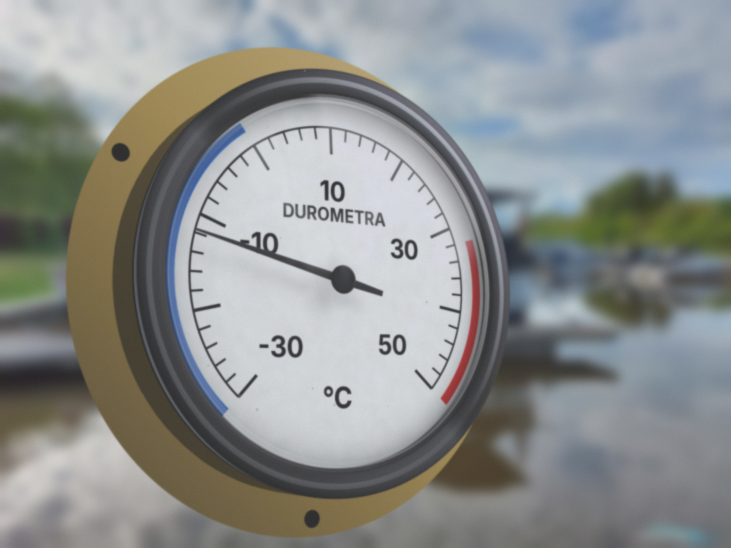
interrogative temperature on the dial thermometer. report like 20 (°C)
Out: -12 (°C)
